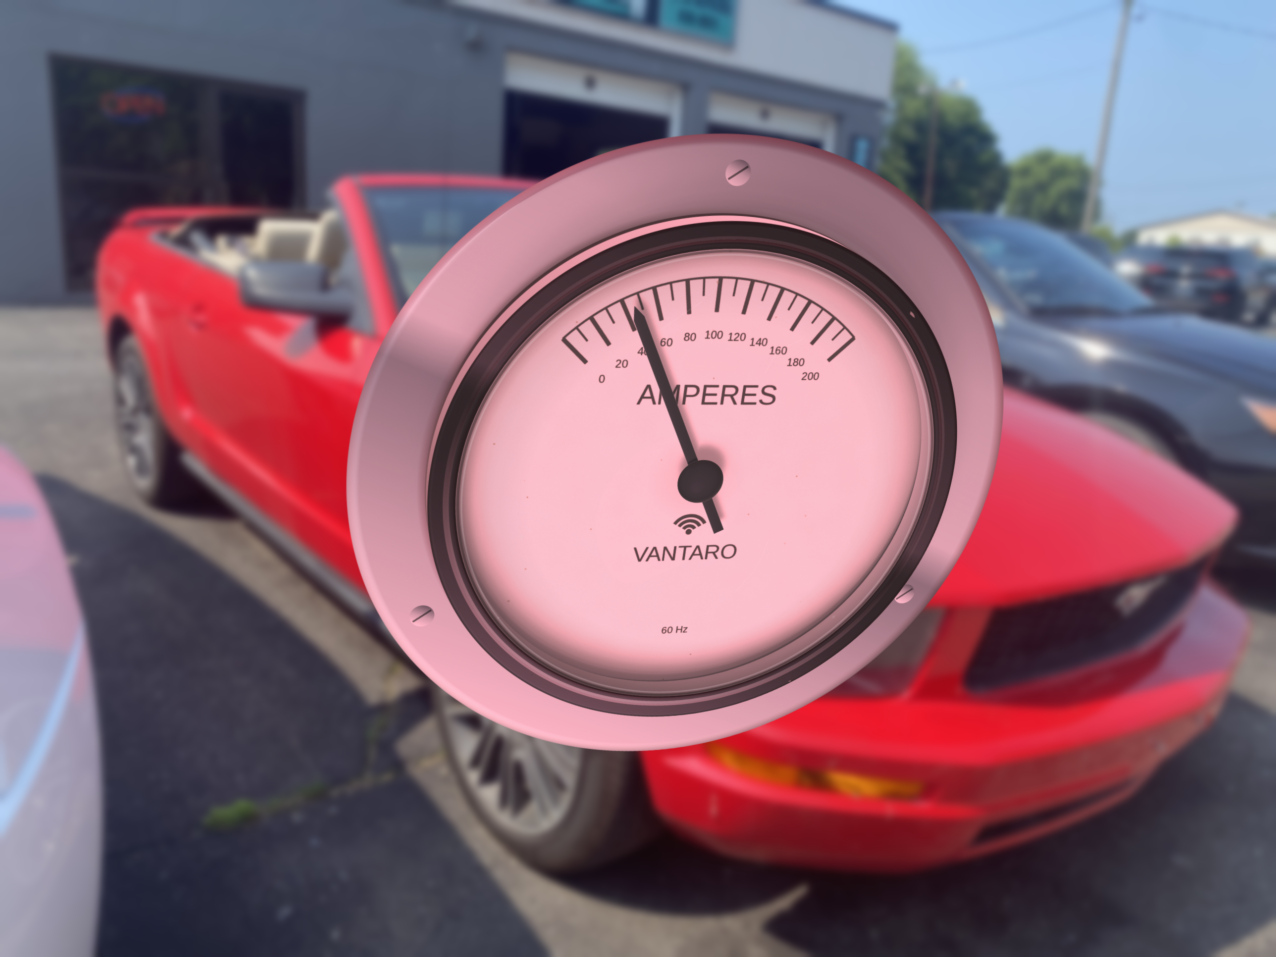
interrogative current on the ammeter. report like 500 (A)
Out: 45 (A)
